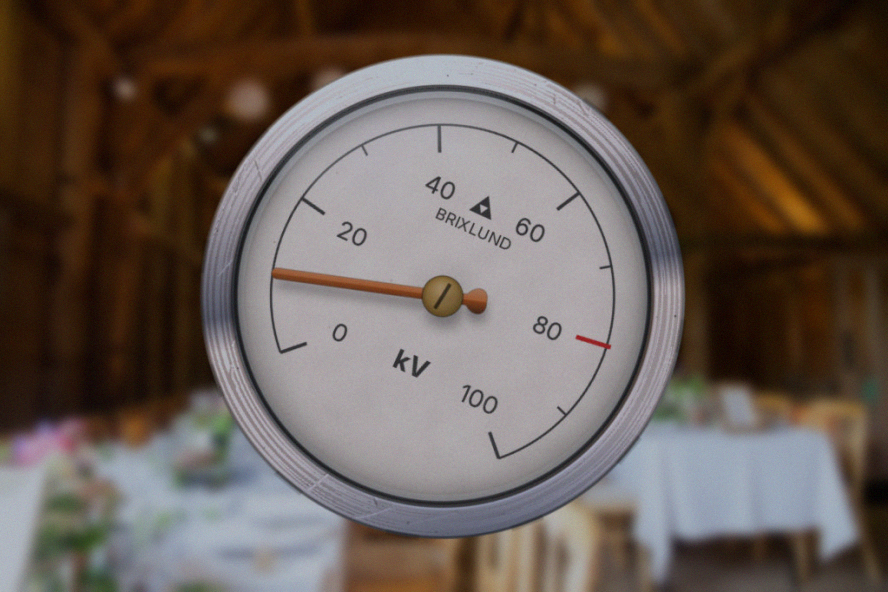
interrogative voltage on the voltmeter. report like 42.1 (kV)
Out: 10 (kV)
